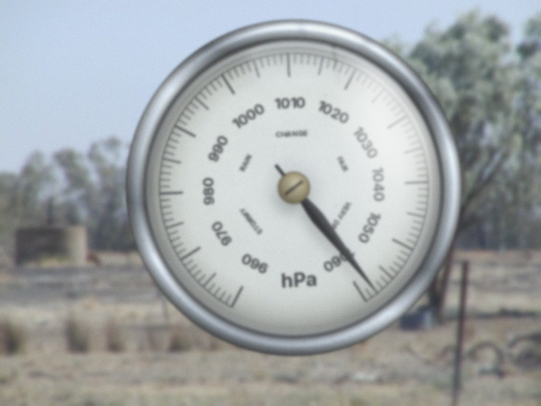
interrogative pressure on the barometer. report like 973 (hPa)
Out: 1058 (hPa)
